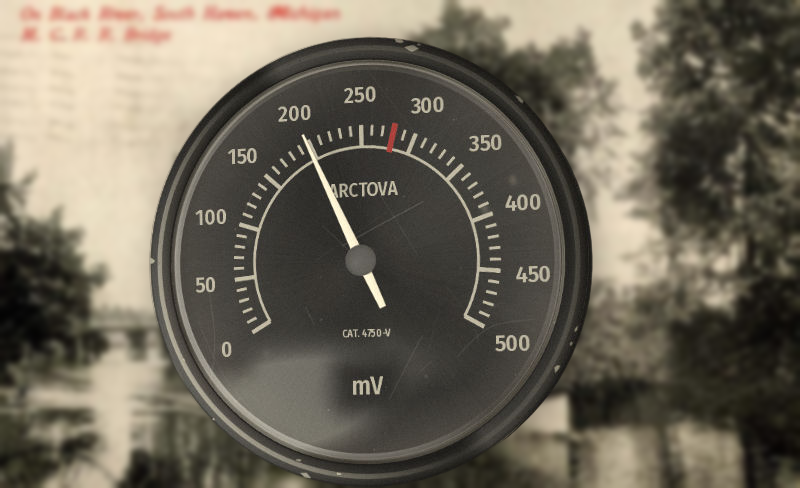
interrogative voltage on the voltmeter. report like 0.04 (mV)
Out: 200 (mV)
